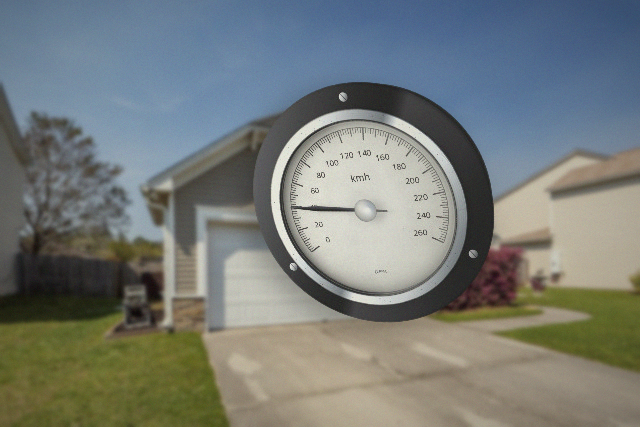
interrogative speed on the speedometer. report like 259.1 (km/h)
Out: 40 (km/h)
